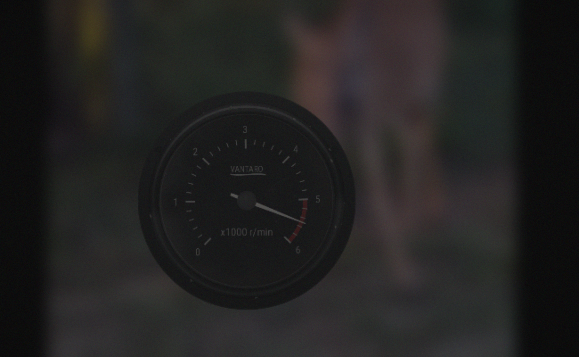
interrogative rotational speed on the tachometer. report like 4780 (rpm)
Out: 5500 (rpm)
